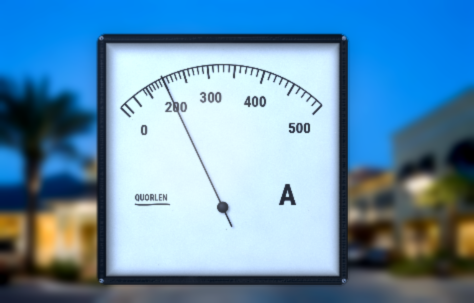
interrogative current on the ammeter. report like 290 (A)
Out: 200 (A)
